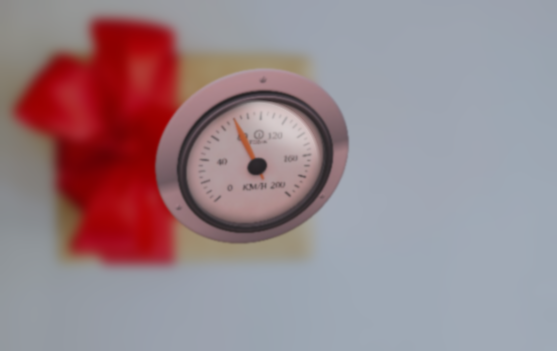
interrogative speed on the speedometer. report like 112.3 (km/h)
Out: 80 (km/h)
